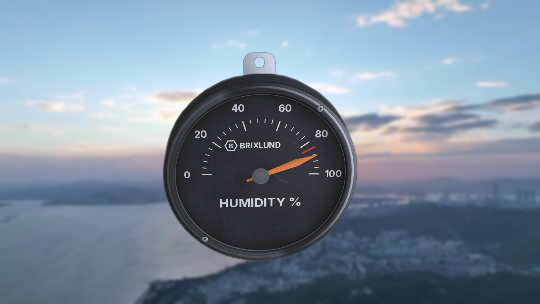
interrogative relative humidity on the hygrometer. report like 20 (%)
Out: 88 (%)
